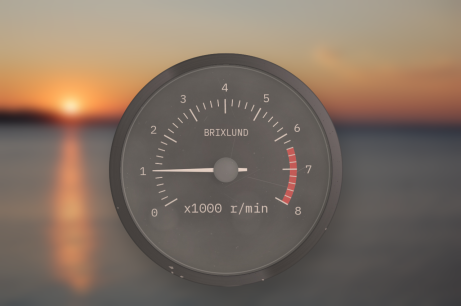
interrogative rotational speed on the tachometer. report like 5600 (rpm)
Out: 1000 (rpm)
